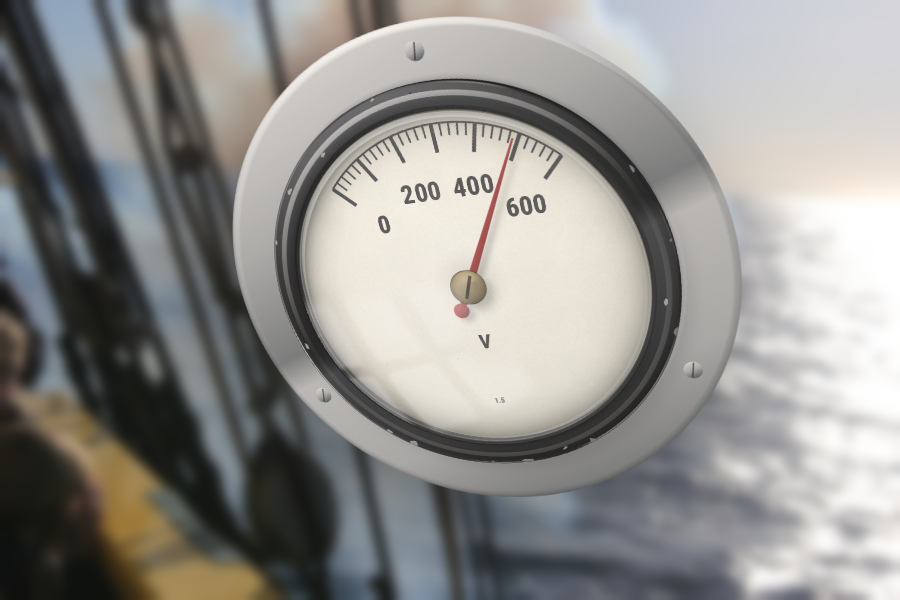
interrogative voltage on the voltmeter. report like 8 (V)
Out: 490 (V)
